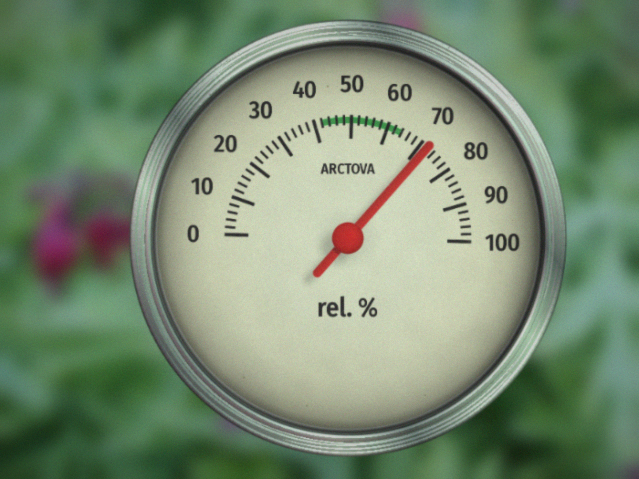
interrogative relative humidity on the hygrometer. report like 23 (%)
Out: 72 (%)
